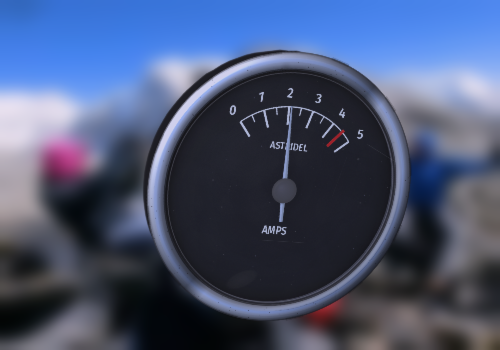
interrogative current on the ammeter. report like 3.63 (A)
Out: 2 (A)
